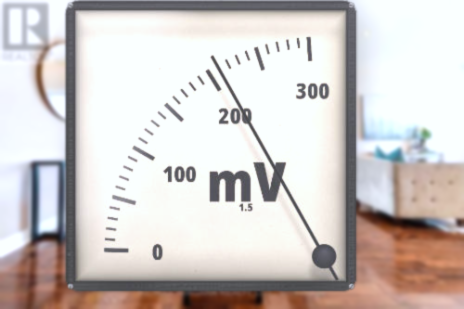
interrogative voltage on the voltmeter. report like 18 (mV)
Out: 210 (mV)
